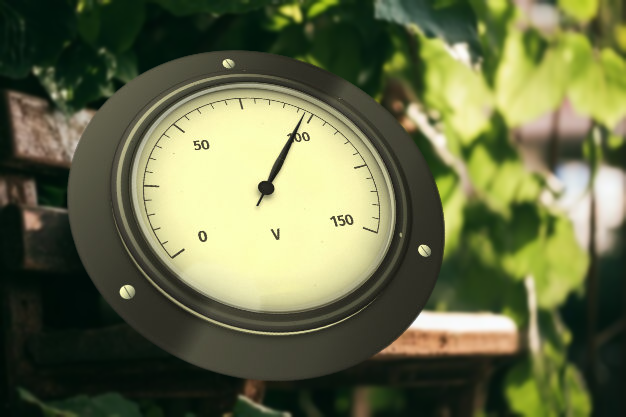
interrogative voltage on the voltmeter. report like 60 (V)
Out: 97.5 (V)
